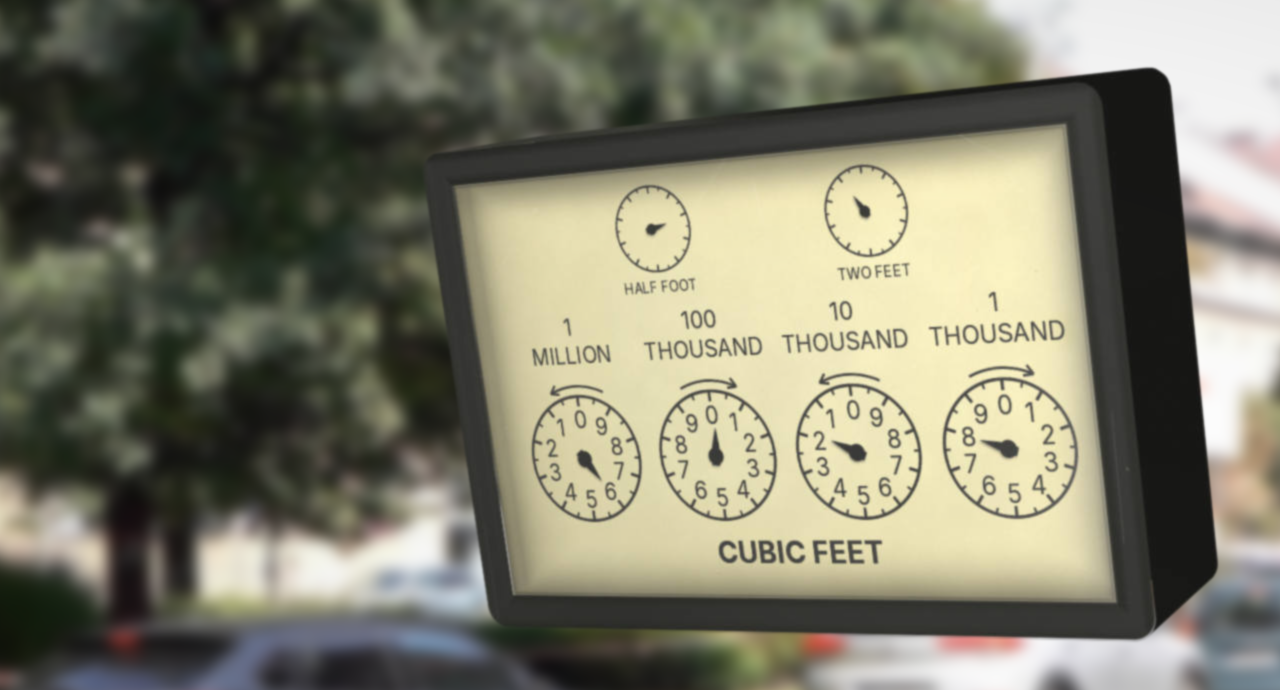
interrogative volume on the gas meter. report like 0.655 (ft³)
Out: 601800 (ft³)
